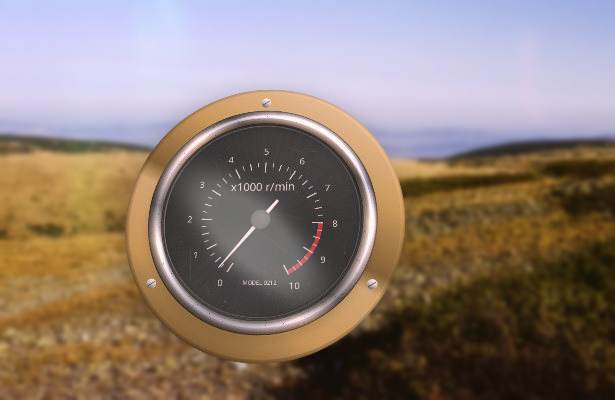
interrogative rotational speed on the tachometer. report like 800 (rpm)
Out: 250 (rpm)
